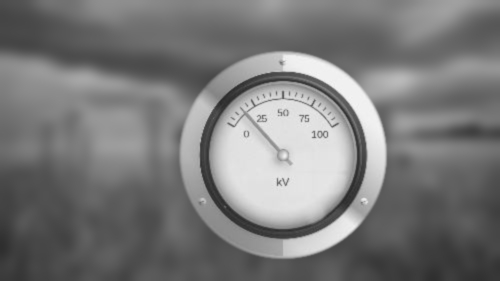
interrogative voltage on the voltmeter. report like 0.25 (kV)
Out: 15 (kV)
